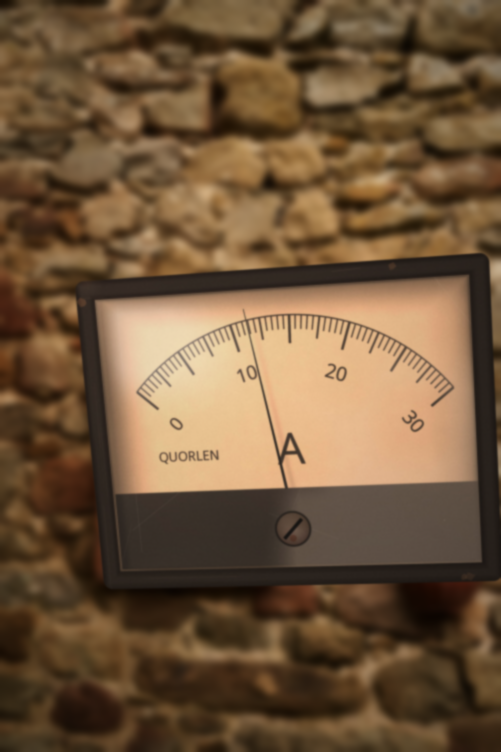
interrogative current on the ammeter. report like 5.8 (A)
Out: 11.5 (A)
